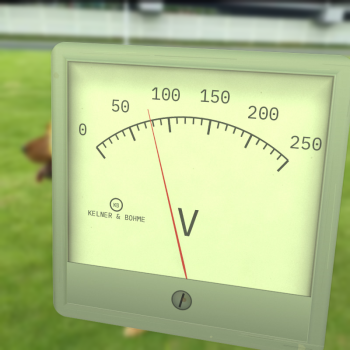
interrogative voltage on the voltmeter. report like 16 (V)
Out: 80 (V)
